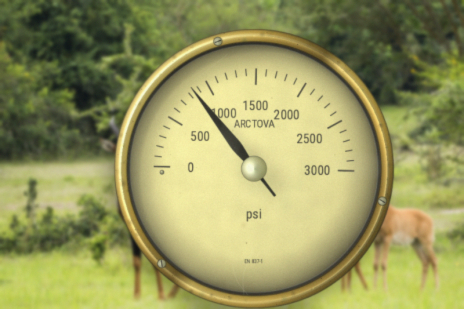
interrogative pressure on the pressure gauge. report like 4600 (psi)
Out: 850 (psi)
